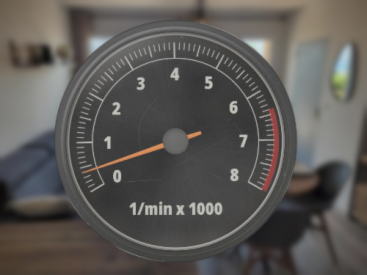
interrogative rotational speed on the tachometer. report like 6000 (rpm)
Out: 400 (rpm)
